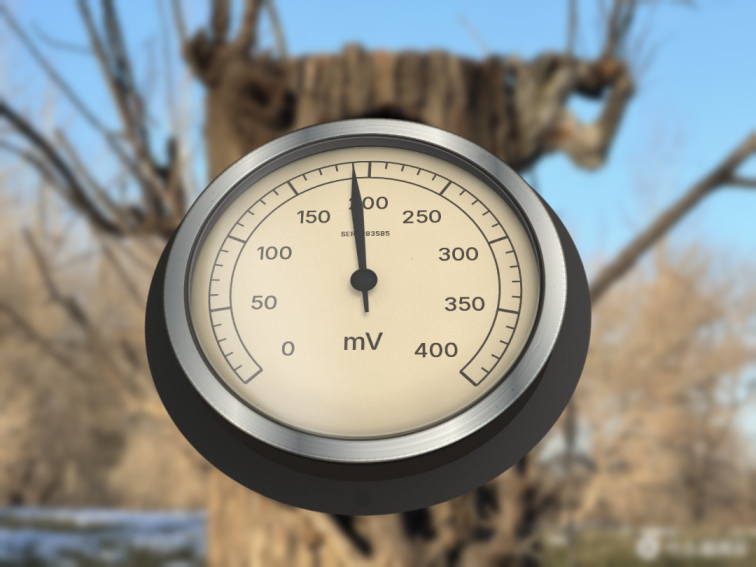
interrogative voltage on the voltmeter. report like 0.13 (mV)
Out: 190 (mV)
